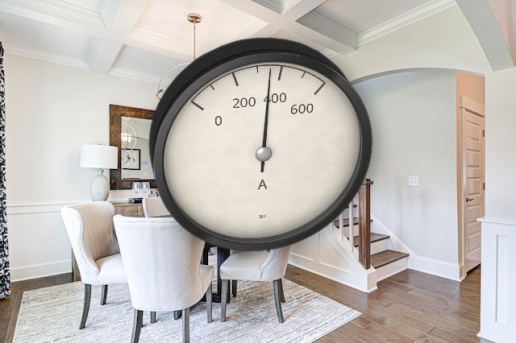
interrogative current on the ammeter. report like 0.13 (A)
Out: 350 (A)
